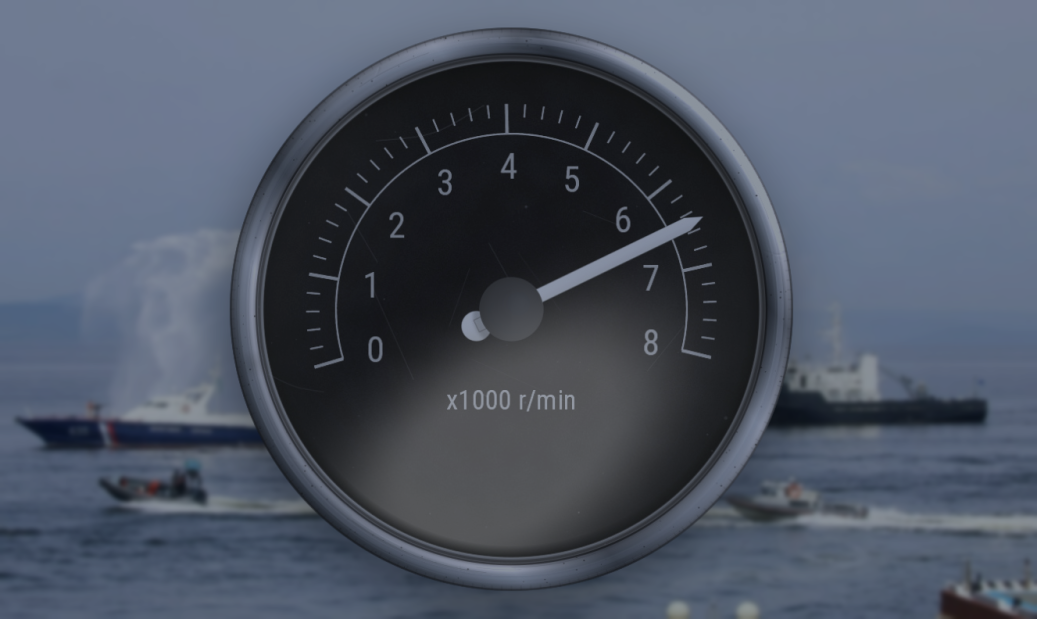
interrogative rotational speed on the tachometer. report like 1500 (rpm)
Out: 6500 (rpm)
